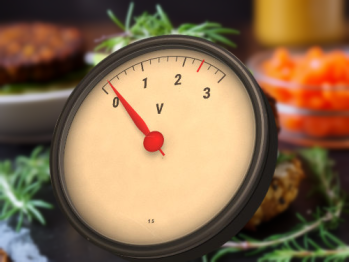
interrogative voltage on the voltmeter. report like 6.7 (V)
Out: 0.2 (V)
